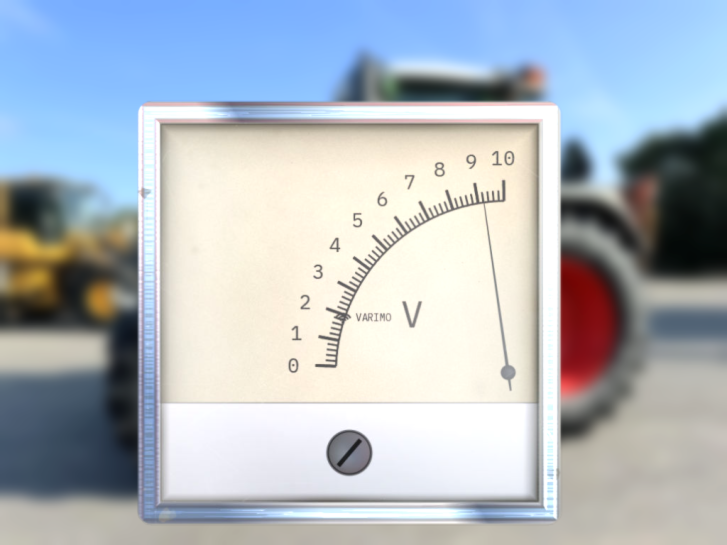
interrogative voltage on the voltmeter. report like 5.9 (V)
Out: 9.2 (V)
